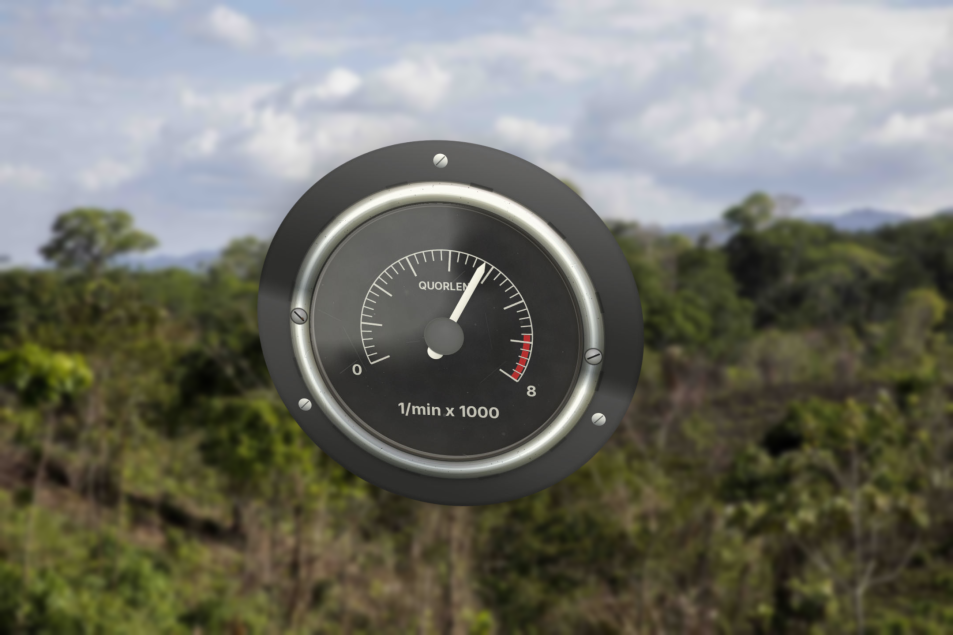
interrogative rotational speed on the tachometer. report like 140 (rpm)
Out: 4800 (rpm)
